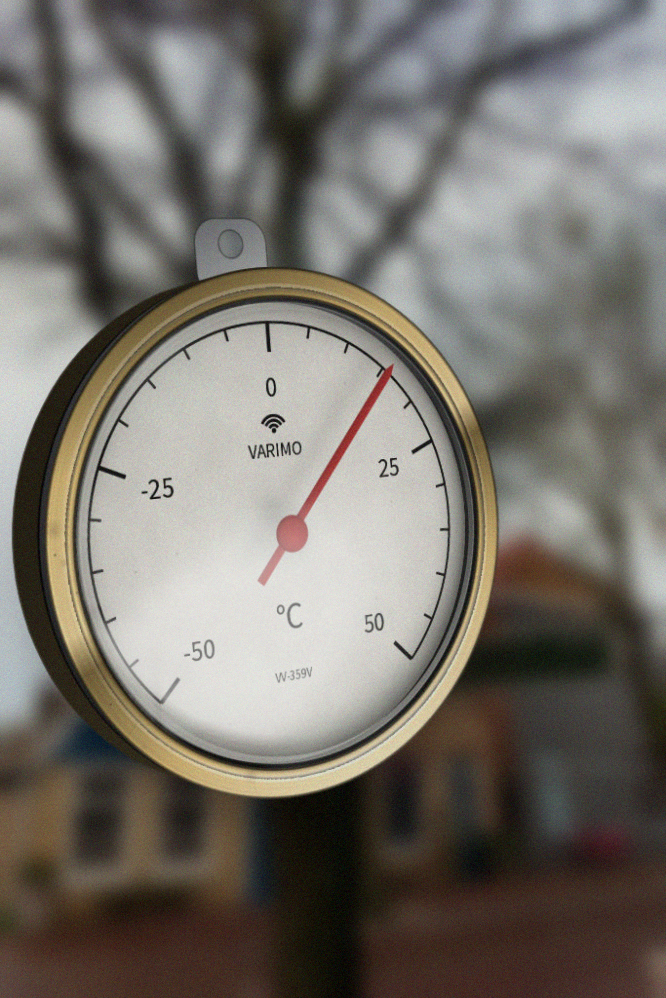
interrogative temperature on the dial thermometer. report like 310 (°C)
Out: 15 (°C)
